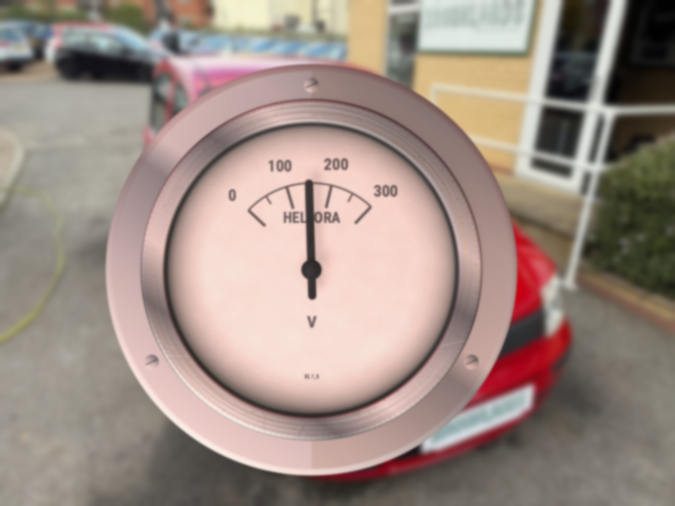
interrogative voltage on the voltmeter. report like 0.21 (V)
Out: 150 (V)
